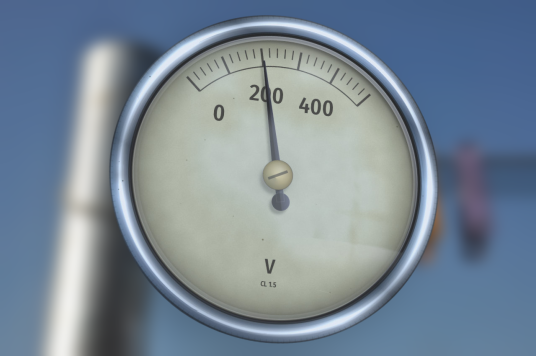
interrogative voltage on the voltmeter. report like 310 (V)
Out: 200 (V)
